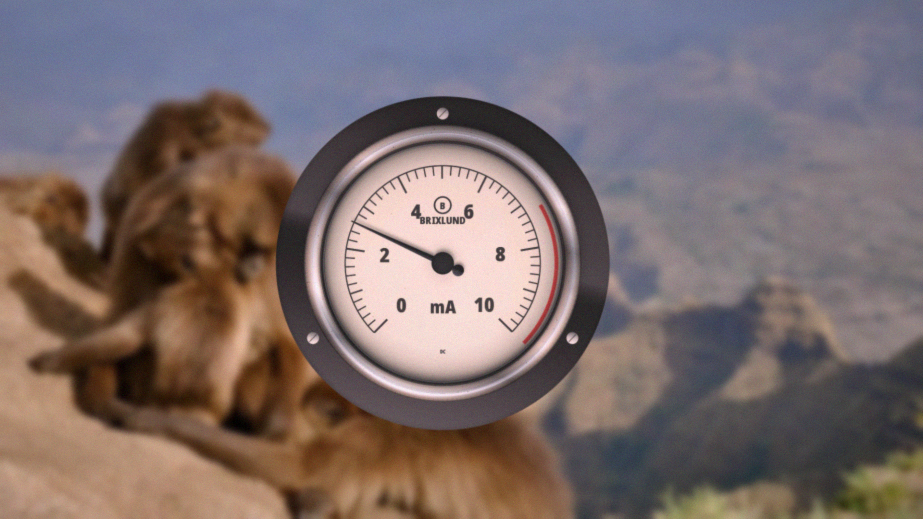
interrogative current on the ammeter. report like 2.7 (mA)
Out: 2.6 (mA)
